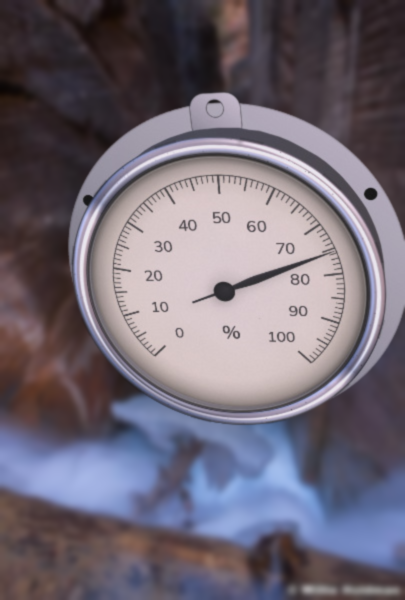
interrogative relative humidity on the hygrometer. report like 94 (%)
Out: 75 (%)
